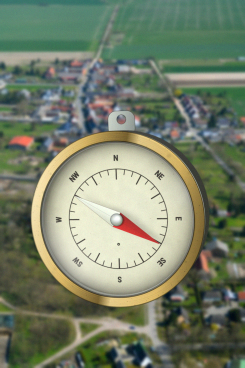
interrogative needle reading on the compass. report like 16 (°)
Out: 120 (°)
